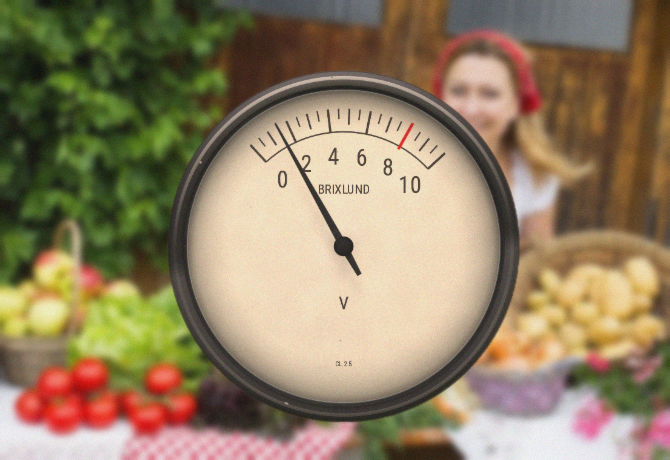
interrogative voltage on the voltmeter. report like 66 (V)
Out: 1.5 (V)
